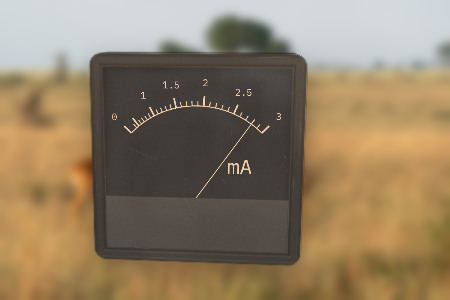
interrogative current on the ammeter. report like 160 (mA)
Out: 2.8 (mA)
